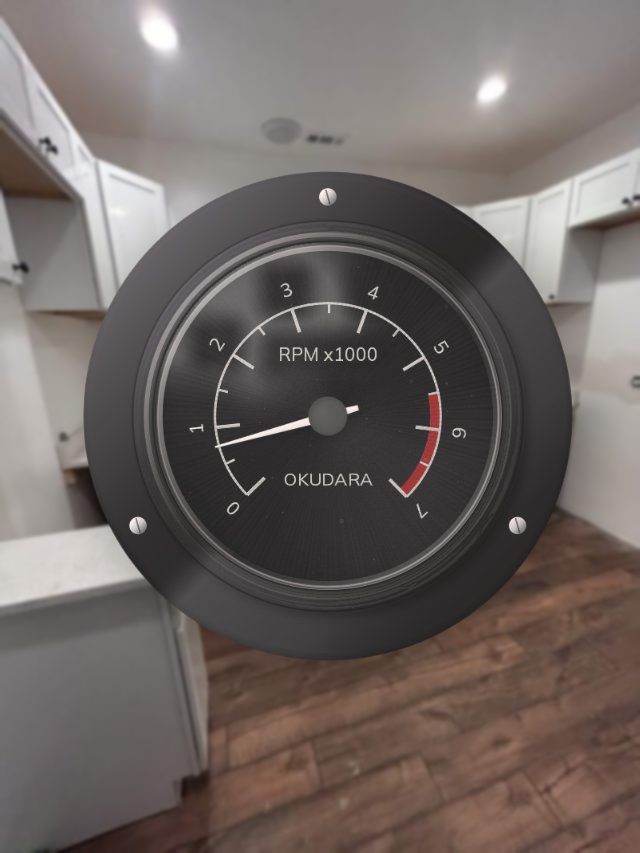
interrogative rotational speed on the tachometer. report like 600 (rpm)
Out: 750 (rpm)
